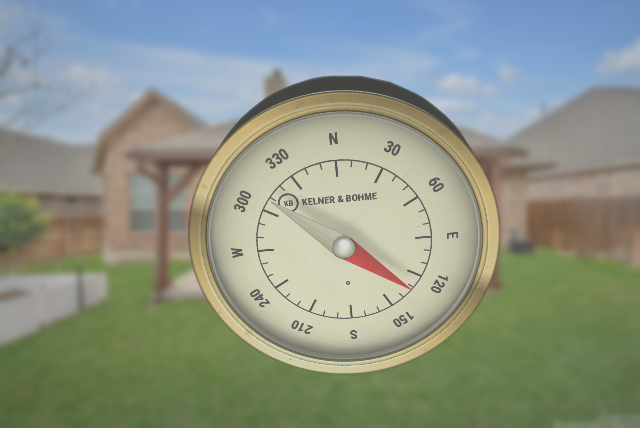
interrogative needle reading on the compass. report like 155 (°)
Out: 130 (°)
